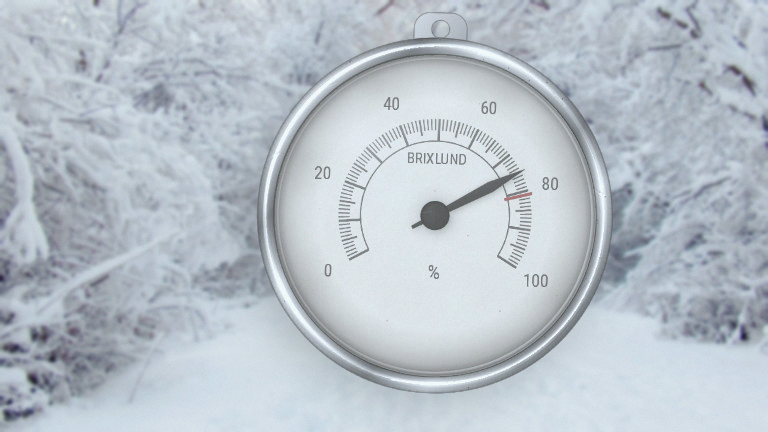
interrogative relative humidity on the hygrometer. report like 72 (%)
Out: 75 (%)
